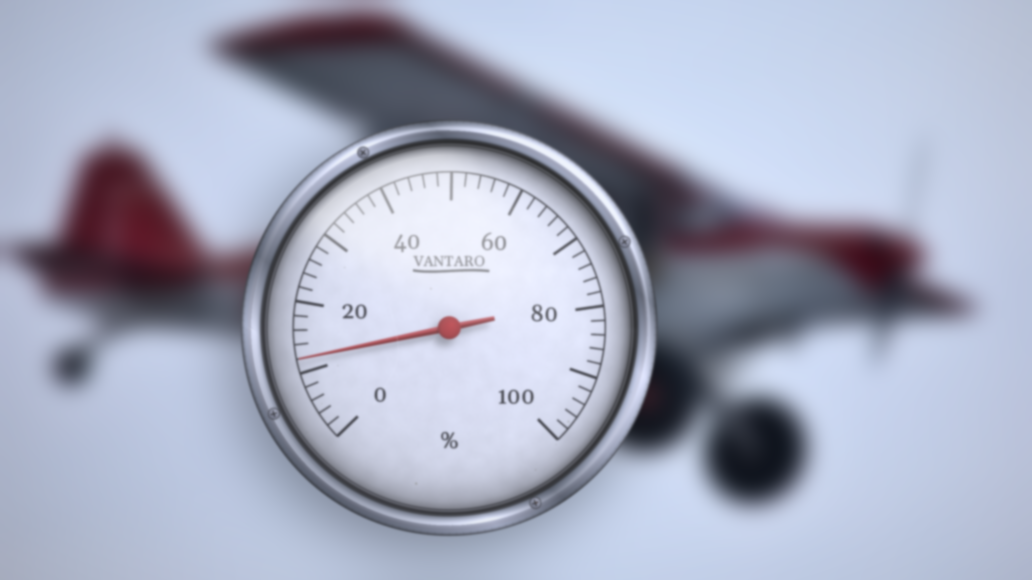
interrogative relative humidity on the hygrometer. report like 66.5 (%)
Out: 12 (%)
